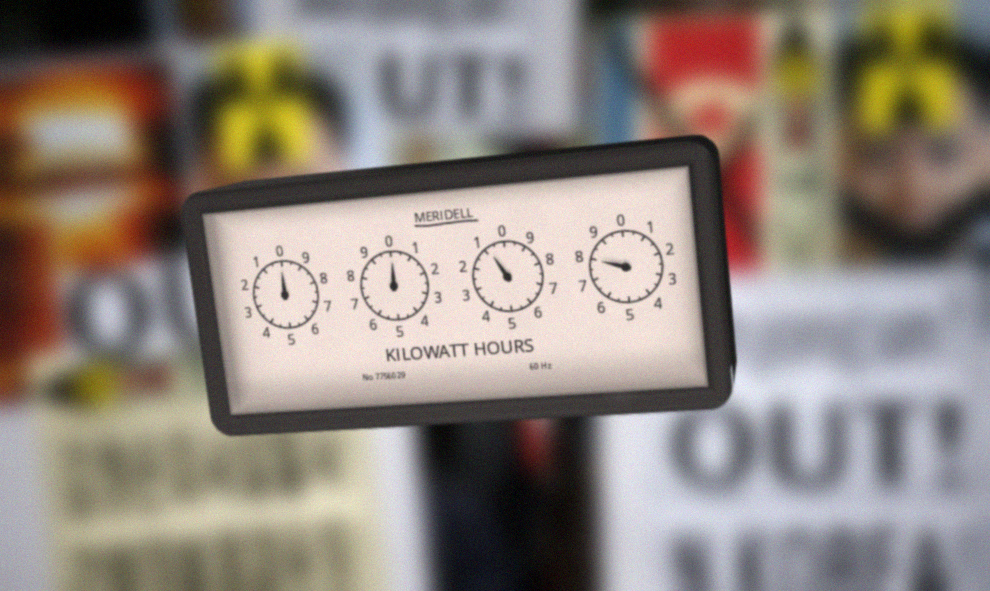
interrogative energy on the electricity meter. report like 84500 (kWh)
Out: 8 (kWh)
